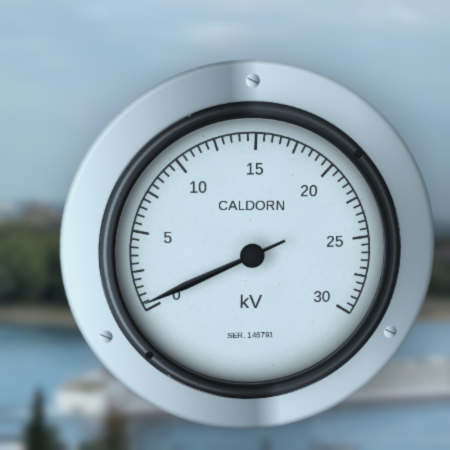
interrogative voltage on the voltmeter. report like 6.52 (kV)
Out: 0.5 (kV)
